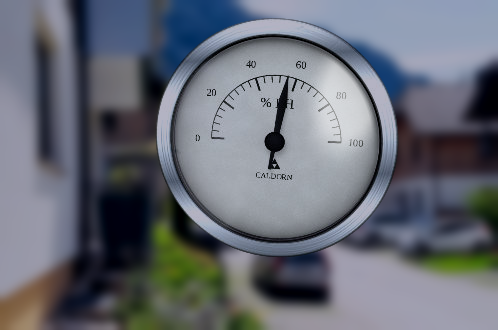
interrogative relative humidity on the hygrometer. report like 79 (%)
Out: 56 (%)
